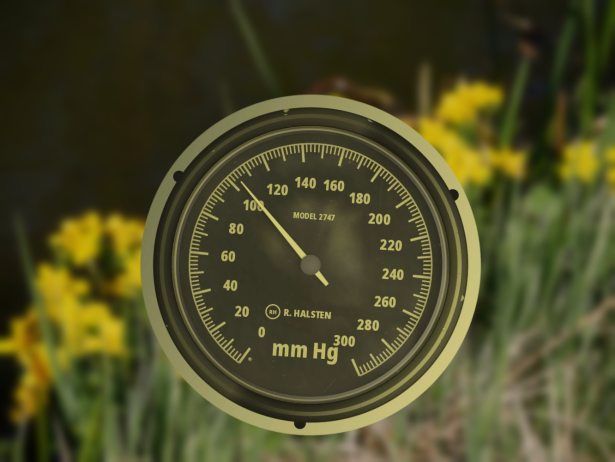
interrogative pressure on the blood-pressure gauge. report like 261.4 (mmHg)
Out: 104 (mmHg)
